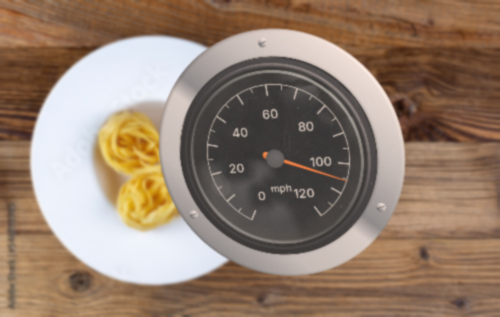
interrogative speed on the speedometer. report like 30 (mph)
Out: 105 (mph)
